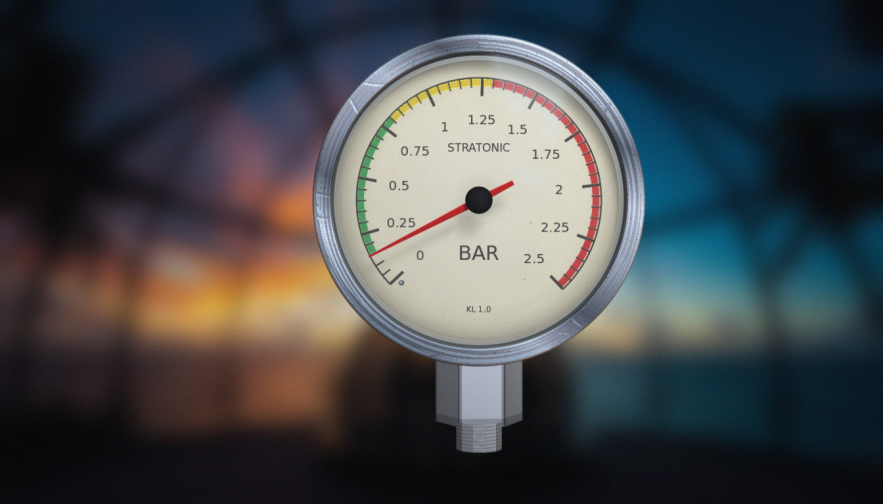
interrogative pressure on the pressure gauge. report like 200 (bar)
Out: 0.15 (bar)
